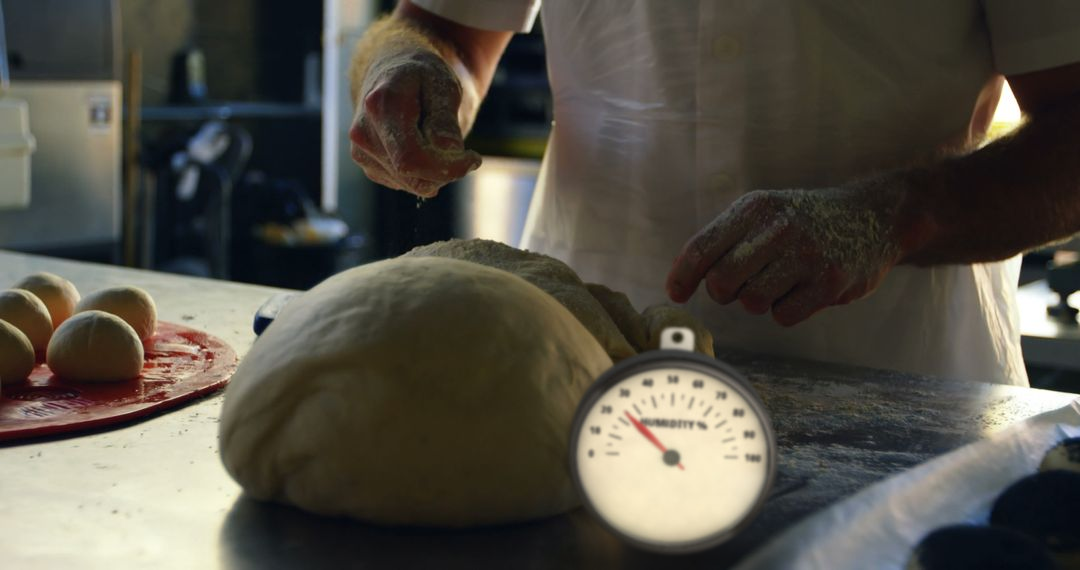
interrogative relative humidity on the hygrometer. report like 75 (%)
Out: 25 (%)
